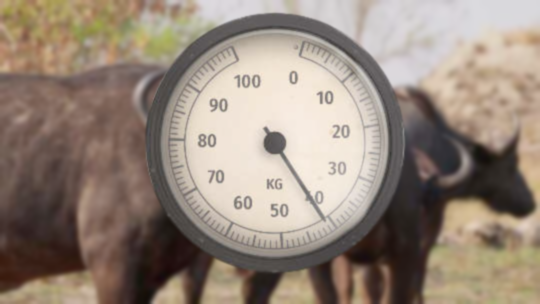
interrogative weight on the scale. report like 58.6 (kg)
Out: 41 (kg)
